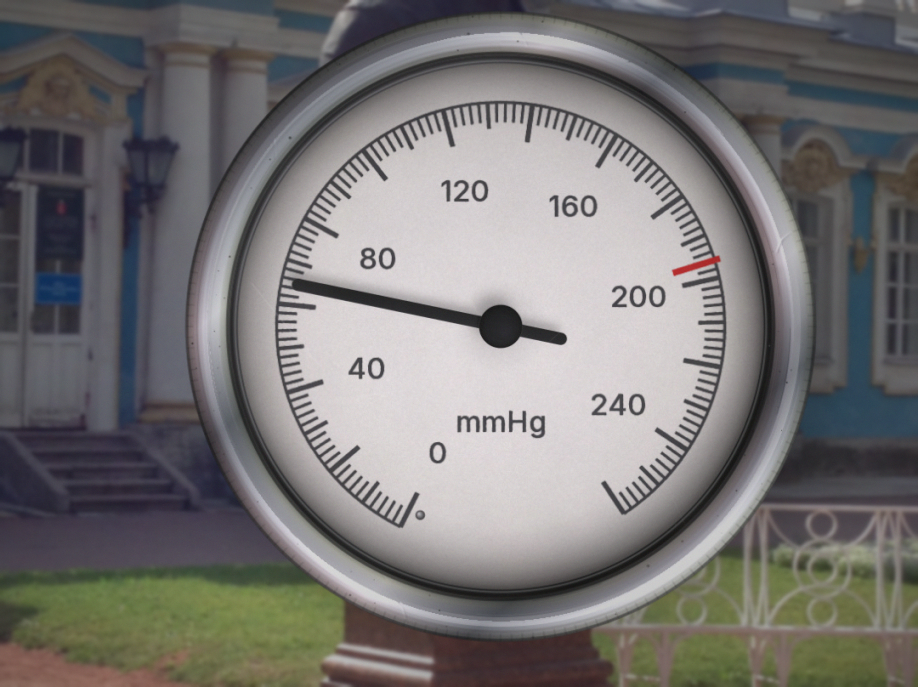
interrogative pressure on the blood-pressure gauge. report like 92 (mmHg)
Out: 65 (mmHg)
